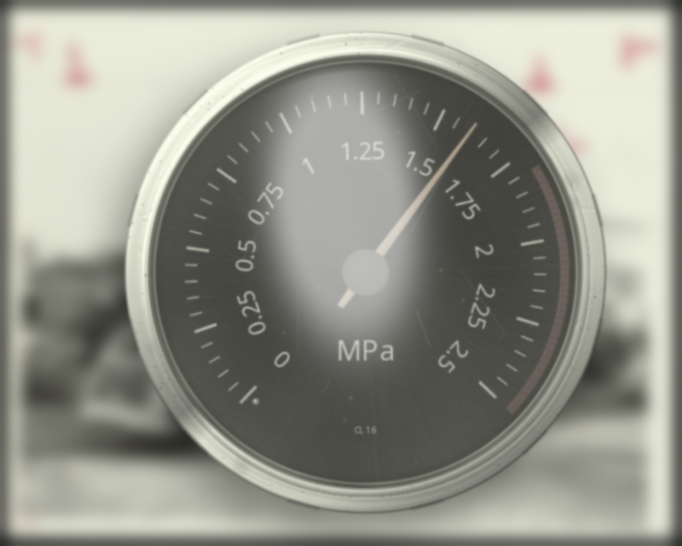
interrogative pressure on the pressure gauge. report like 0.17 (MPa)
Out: 1.6 (MPa)
